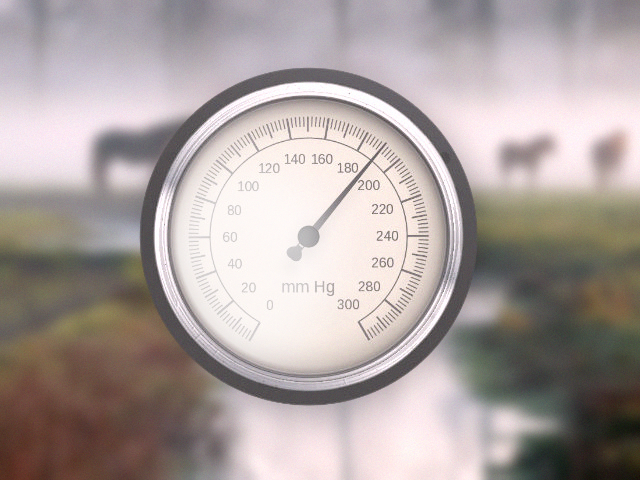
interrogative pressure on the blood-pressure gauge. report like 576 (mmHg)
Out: 190 (mmHg)
